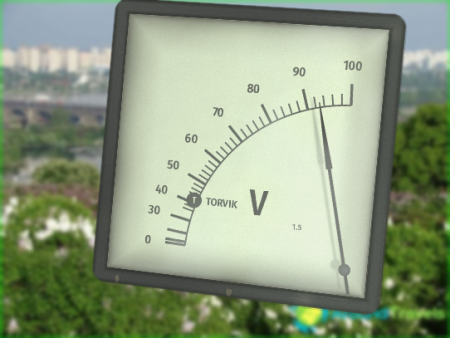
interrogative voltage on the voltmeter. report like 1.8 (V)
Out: 93 (V)
